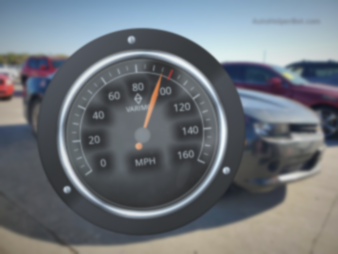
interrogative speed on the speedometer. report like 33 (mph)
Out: 95 (mph)
